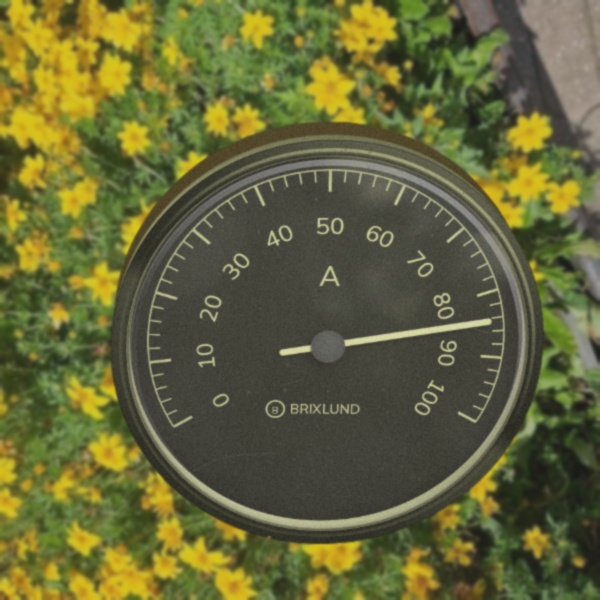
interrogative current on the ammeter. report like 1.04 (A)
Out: 84 (A)
